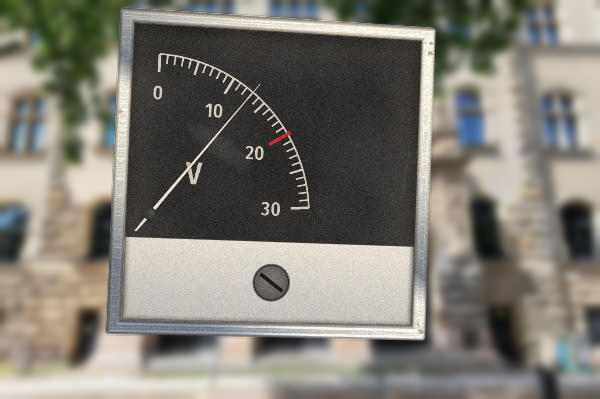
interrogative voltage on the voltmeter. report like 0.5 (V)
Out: 13 (V)
